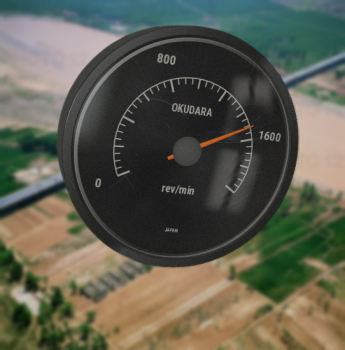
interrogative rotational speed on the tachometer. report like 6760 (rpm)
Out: 1500 (rpm)
